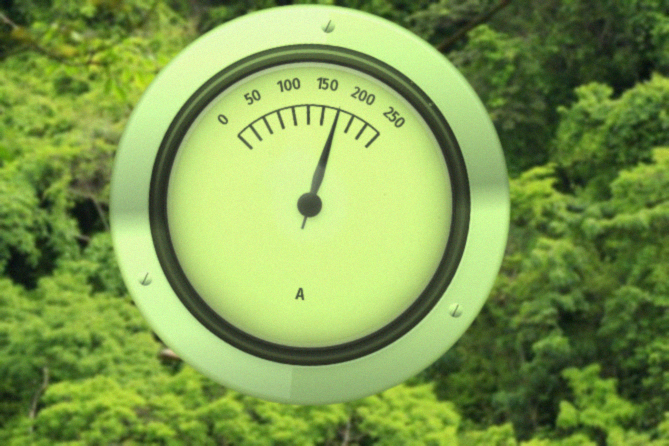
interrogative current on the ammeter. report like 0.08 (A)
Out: 175 (A)
